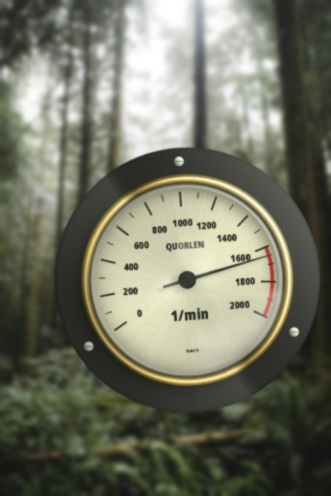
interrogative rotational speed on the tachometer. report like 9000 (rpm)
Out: 1650 (rpm)
